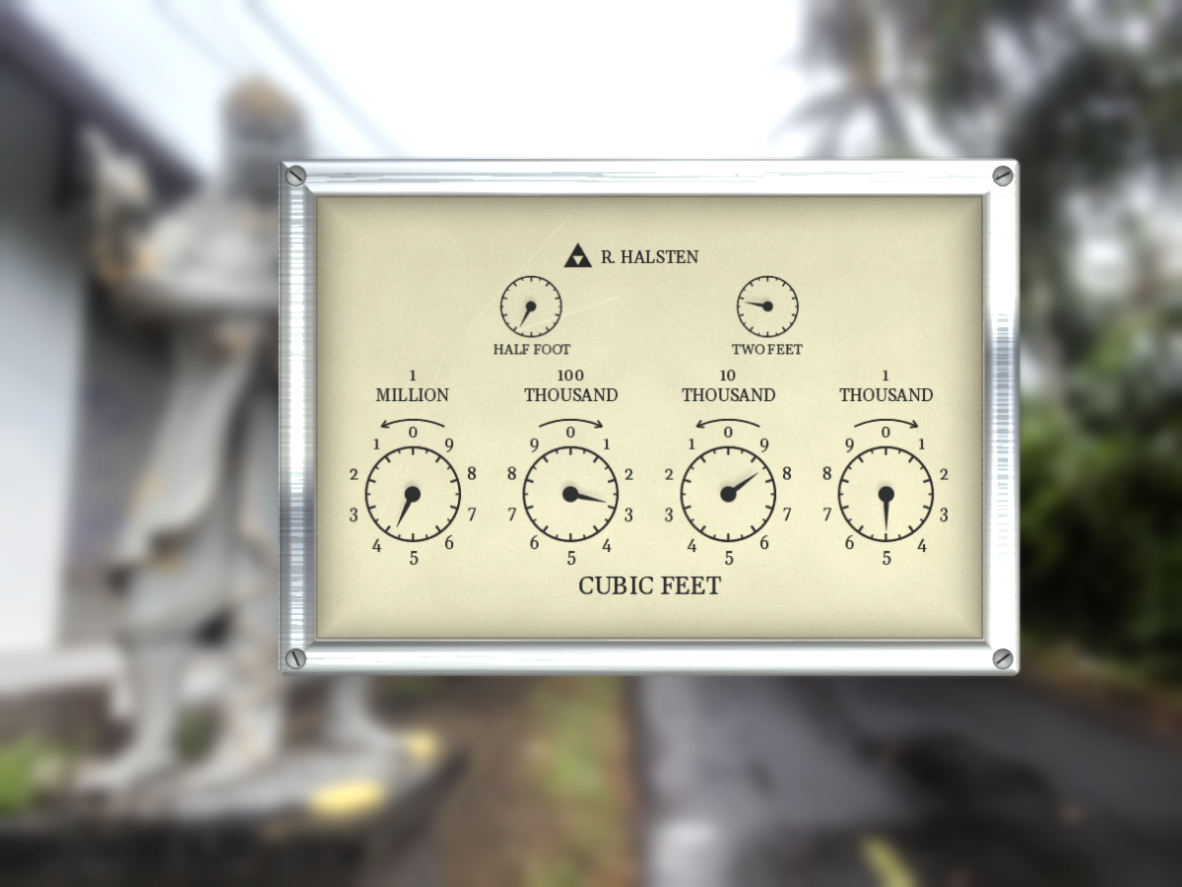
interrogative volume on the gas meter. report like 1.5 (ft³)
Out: 428500 (ft³)
